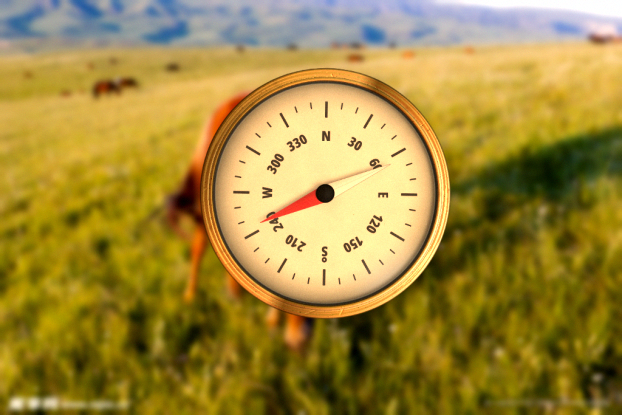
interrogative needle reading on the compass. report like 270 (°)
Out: 245 (°)
